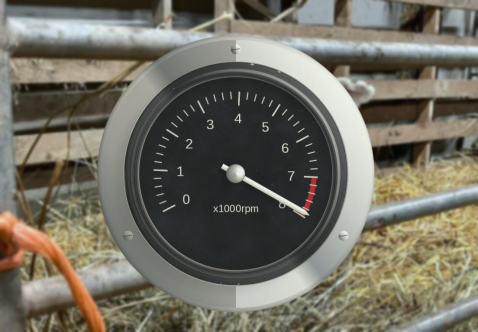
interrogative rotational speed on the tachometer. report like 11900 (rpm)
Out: 7900 (rpm)
